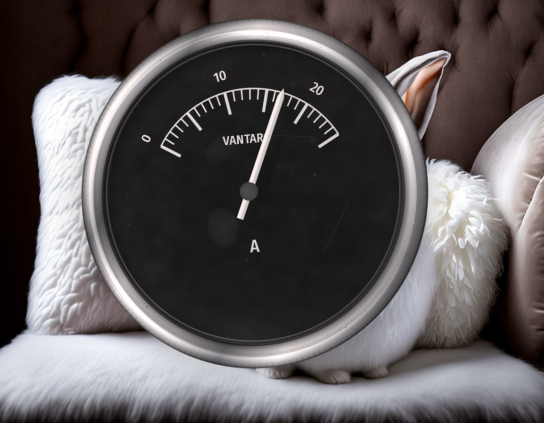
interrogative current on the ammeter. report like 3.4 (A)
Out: 17 (A)
